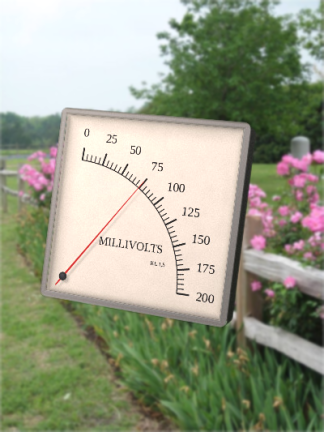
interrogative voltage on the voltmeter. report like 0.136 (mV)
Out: 75 (mV)
